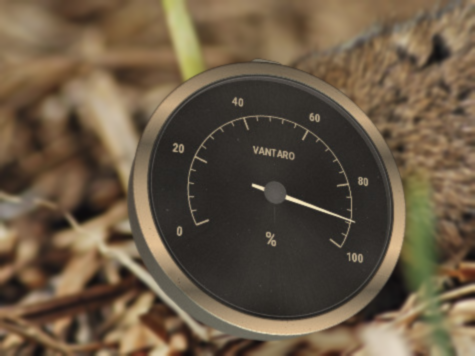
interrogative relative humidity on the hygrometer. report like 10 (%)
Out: 92 (%)
